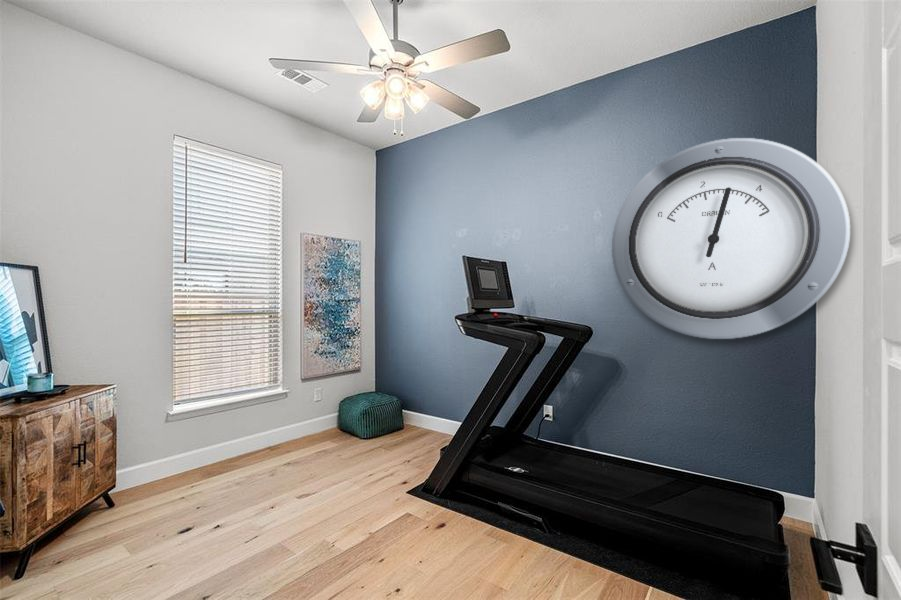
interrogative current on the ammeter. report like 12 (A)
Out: 3 (A)
